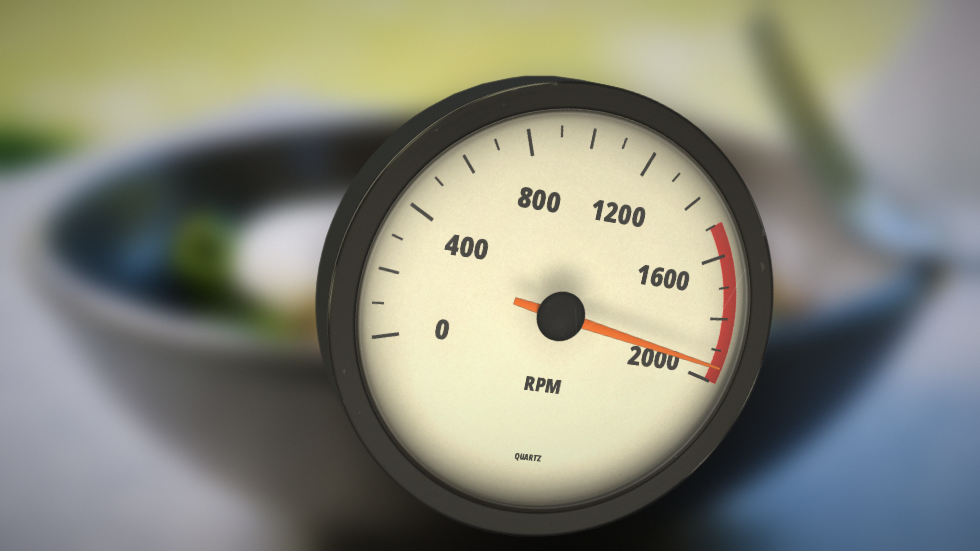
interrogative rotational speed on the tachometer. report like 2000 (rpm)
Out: 1950 (rpm)
